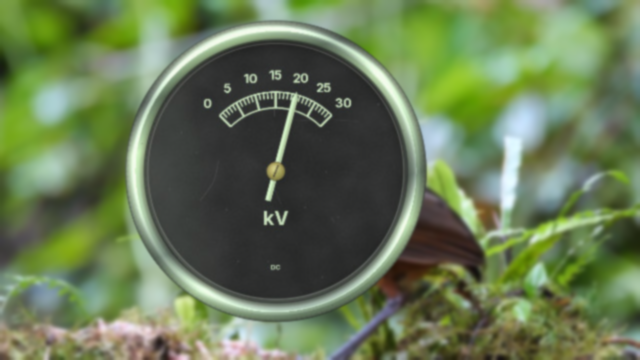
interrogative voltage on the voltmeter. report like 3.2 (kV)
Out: 20 (kV)
